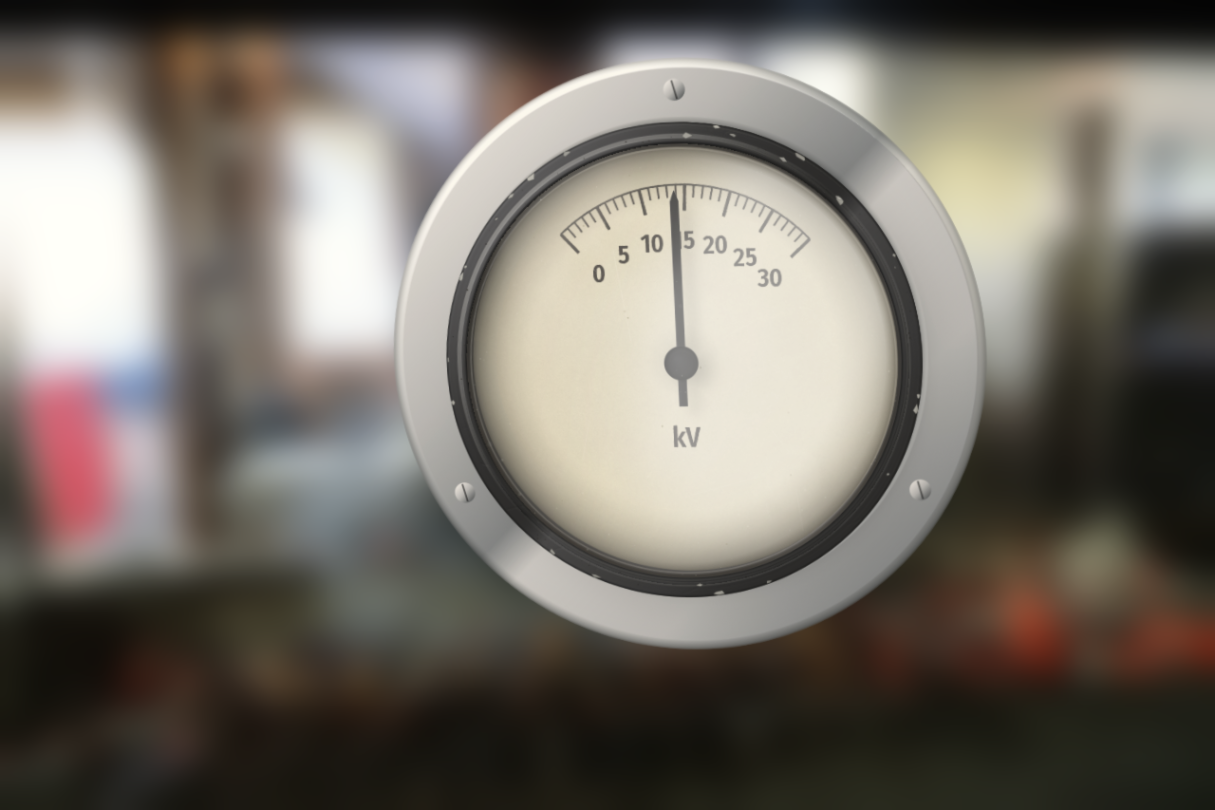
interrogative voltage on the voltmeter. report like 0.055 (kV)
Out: 14 (kV)
